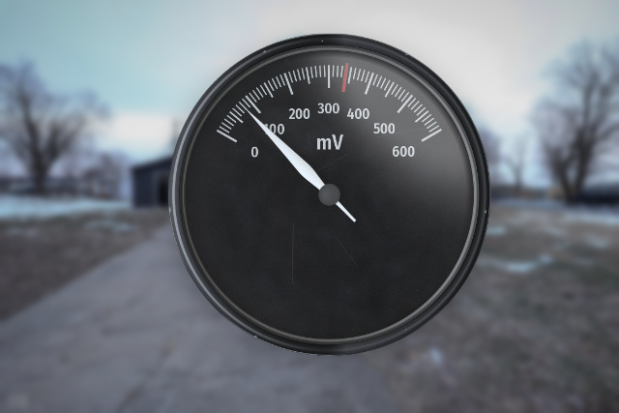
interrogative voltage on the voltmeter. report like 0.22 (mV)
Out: 80 (mV)
